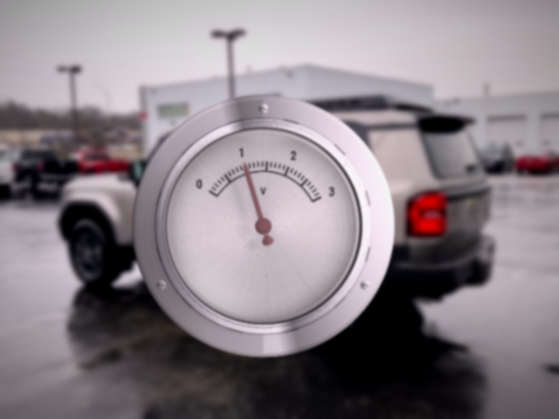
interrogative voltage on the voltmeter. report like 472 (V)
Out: 1 (V)
